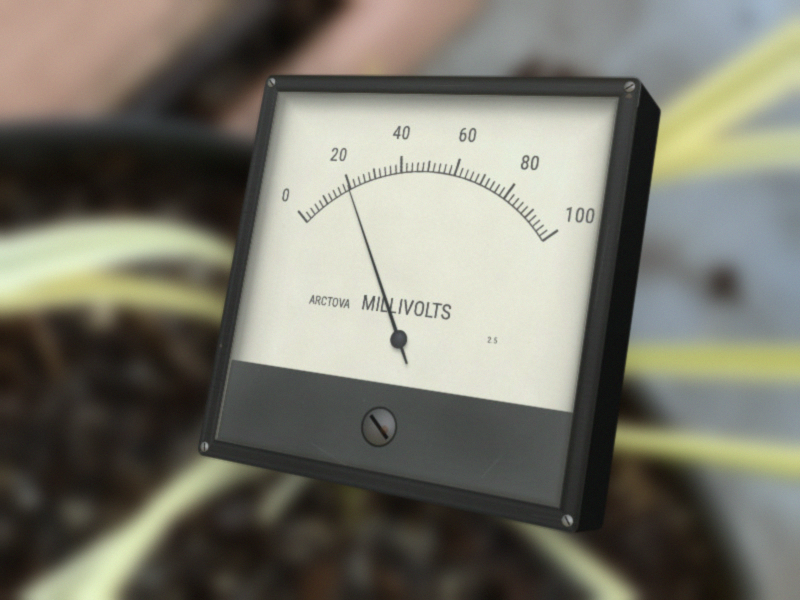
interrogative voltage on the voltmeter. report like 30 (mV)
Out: 20 (mV)
